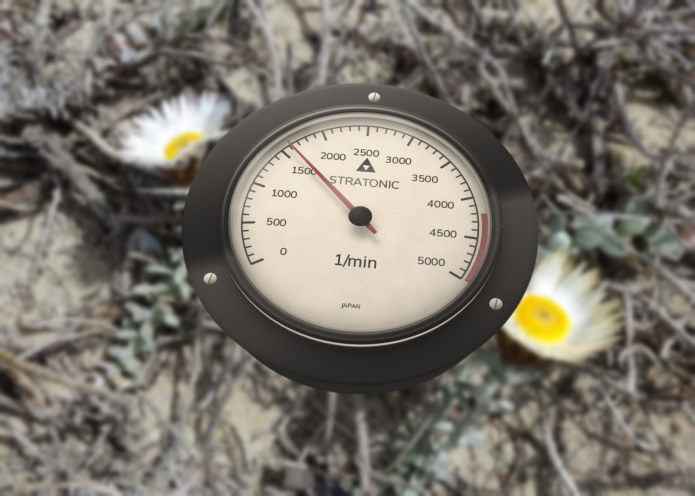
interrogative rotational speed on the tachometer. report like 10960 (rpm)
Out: 1600 (rpm)
